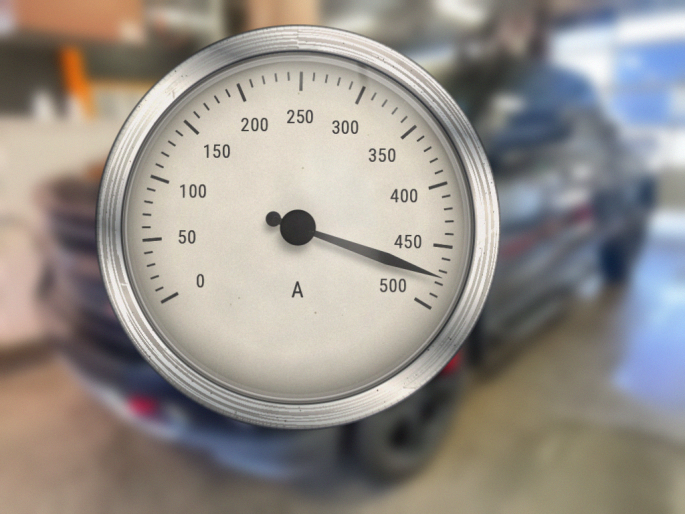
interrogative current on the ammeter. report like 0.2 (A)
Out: 475 (A)
